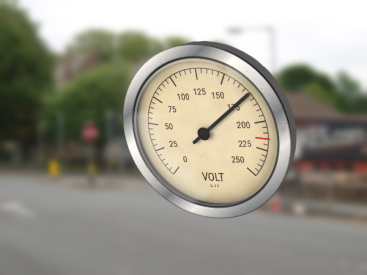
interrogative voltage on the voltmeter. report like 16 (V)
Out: 175 (V)
